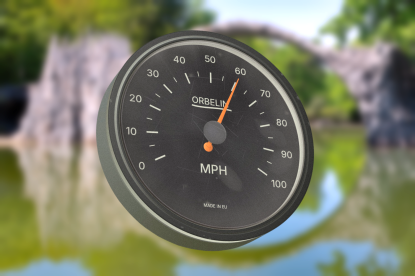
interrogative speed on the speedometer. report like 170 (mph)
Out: 60 (mph)
